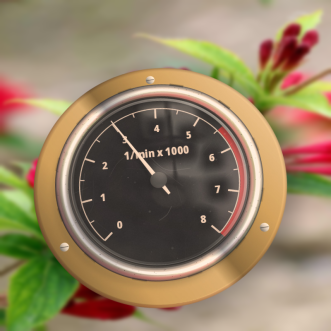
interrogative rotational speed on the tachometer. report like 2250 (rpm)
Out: 3000 (rpm)
